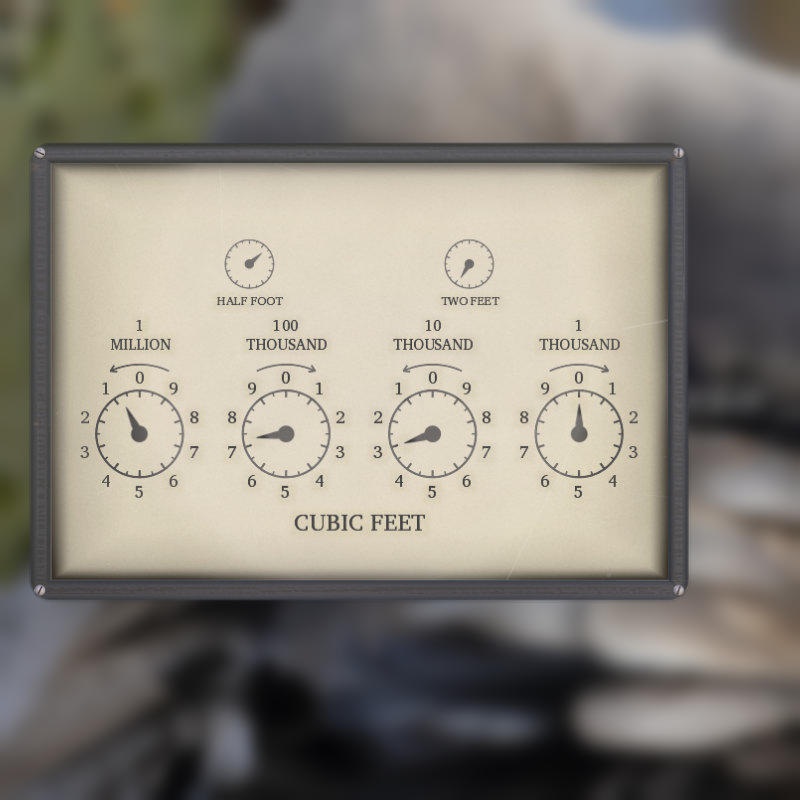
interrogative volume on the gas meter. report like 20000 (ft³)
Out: 73000 (ft³)
